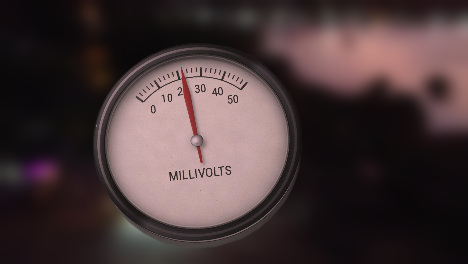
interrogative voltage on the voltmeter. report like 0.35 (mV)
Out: 22 (mV)
